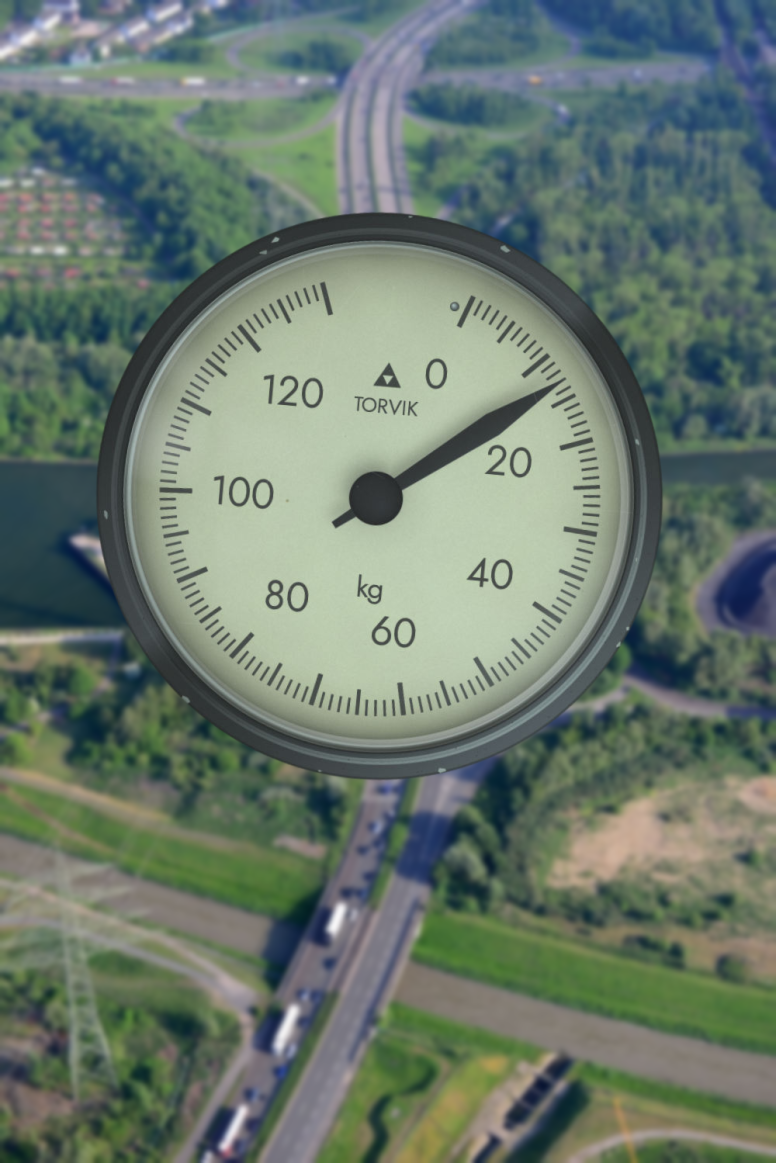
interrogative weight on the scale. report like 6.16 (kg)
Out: 13 (kg)
